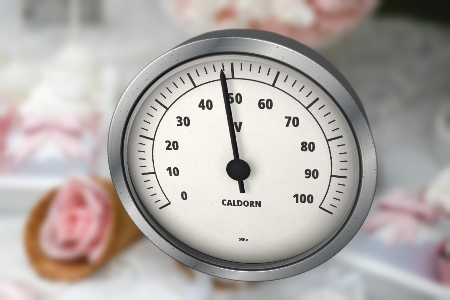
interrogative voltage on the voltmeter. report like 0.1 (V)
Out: 48 (V)
